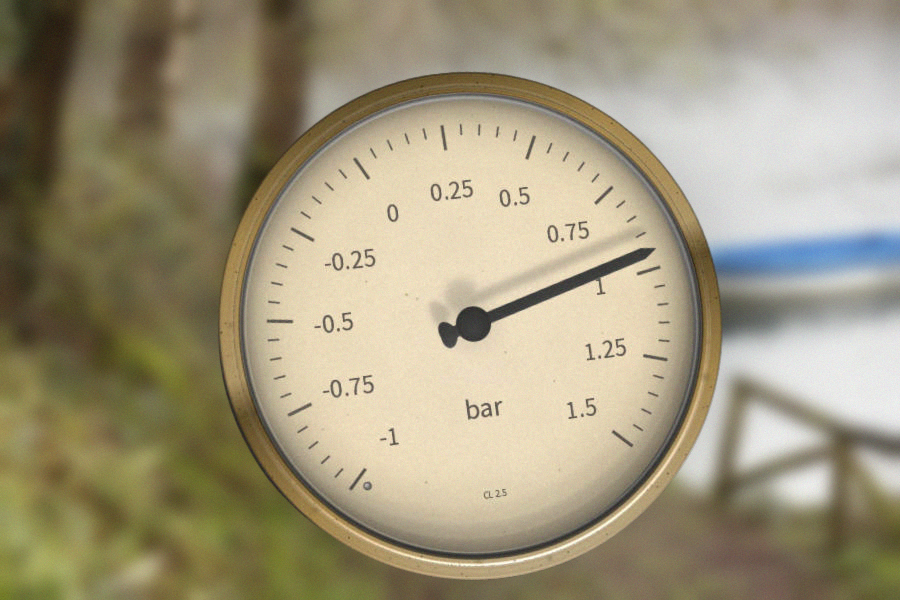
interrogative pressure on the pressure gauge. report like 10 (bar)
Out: 0.95 (bar)
